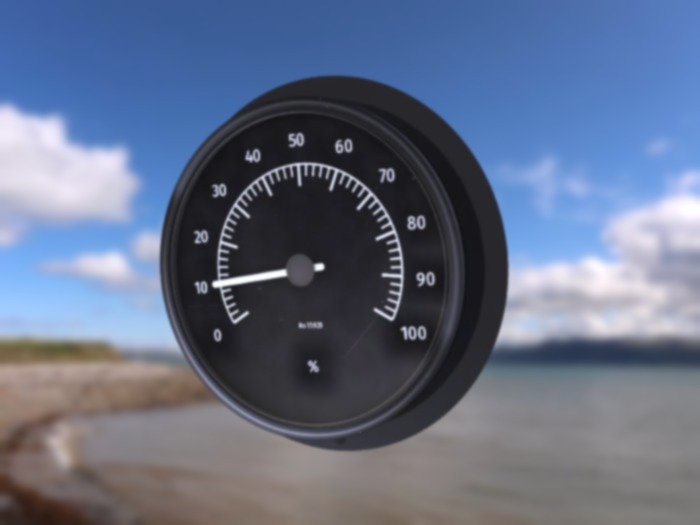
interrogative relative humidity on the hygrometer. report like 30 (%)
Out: 10 (%)
